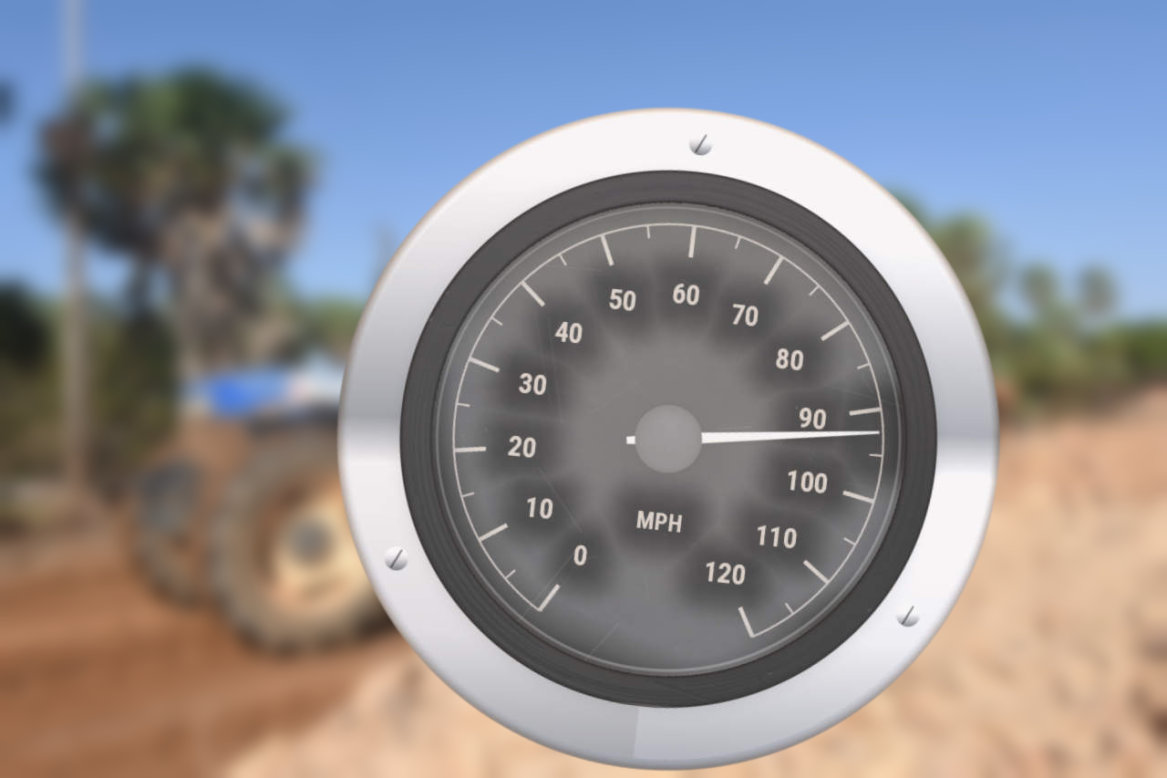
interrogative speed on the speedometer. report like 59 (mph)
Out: 92.5 (mph)
